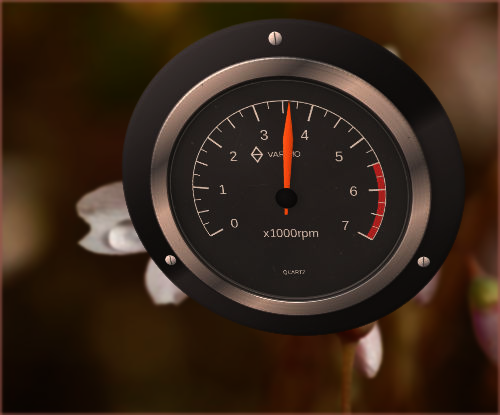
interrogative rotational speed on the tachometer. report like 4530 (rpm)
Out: 3625 (rpm)
